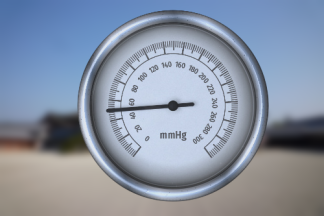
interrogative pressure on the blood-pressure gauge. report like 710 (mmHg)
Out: 50 (mmHg)
